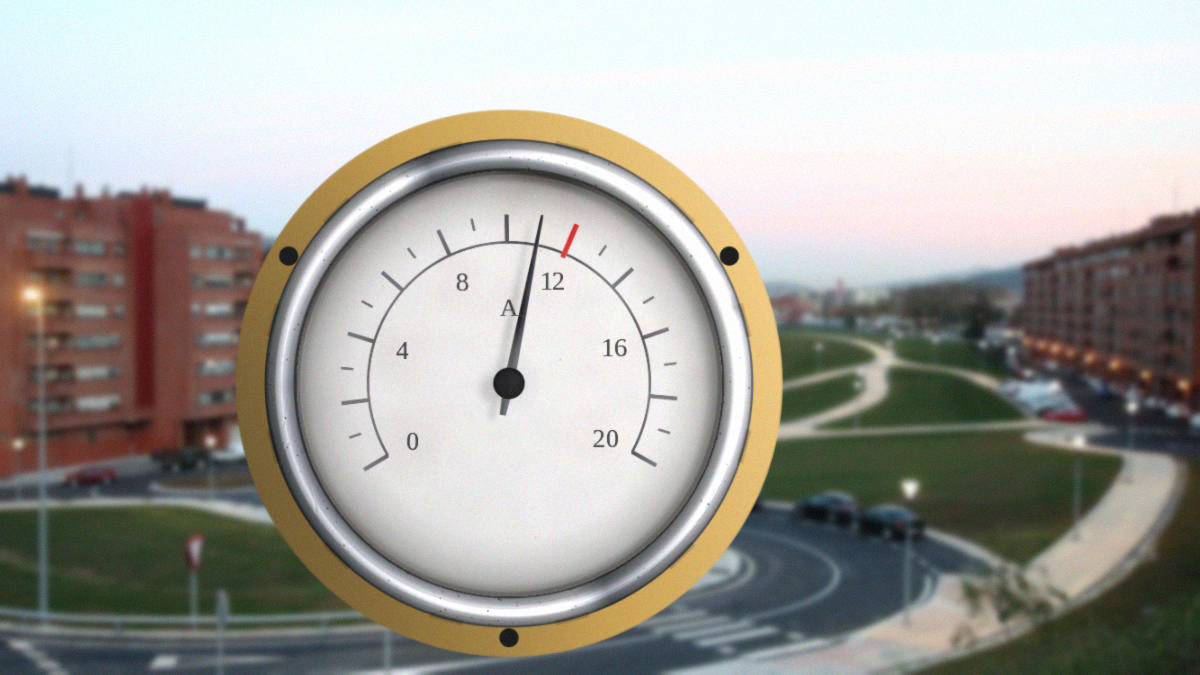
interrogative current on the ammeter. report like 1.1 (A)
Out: 11 (A)
